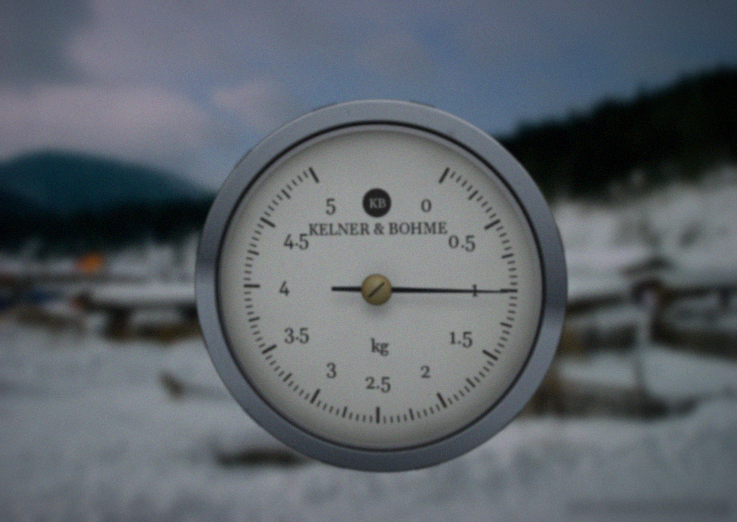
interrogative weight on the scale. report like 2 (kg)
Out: 1 (kg)
